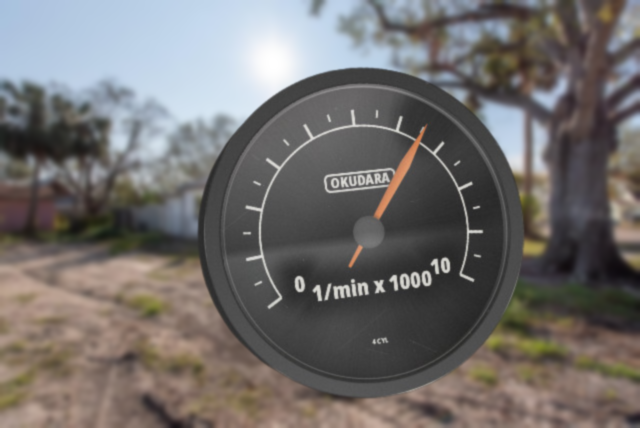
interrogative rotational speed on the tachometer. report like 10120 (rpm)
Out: 6500 (rpm)
